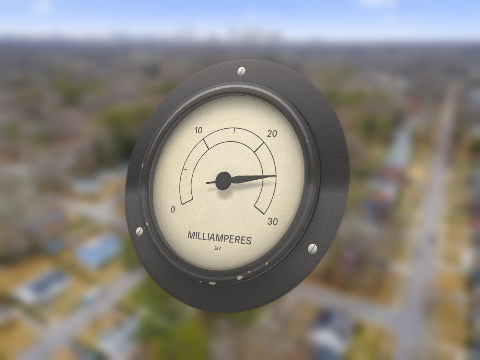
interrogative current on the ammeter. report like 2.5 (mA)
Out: 25 (mA)
